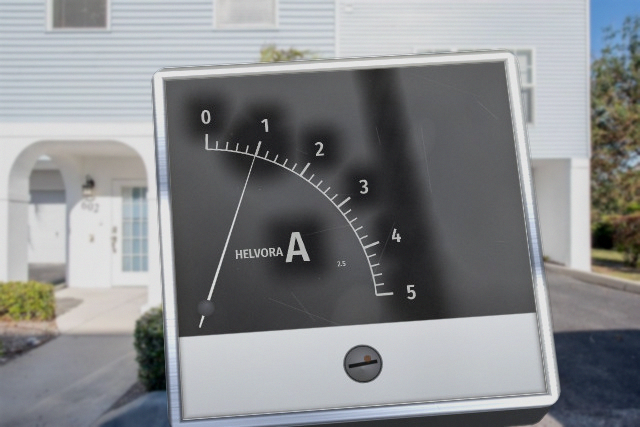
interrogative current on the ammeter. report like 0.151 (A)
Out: 1 (A)
